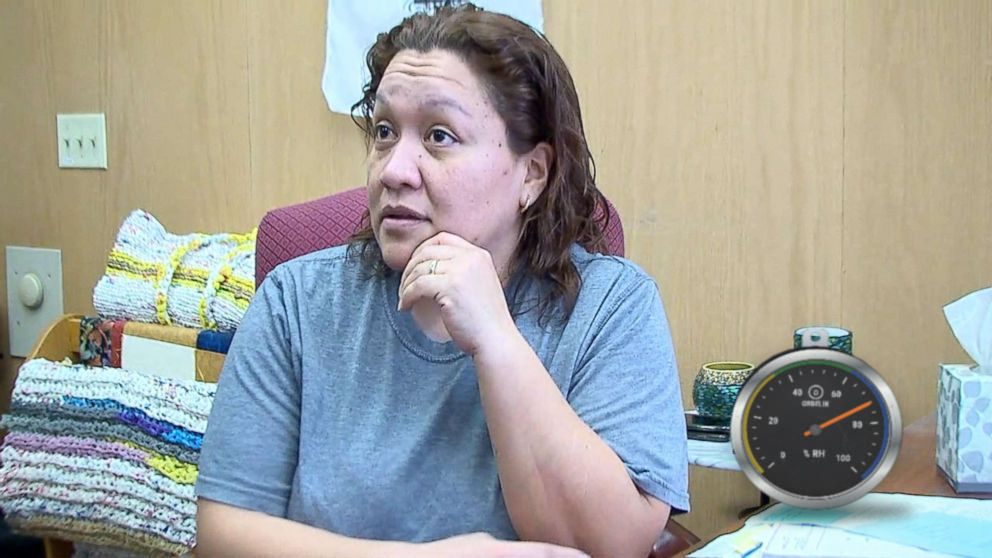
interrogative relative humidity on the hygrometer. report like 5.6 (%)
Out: 72 (%)
